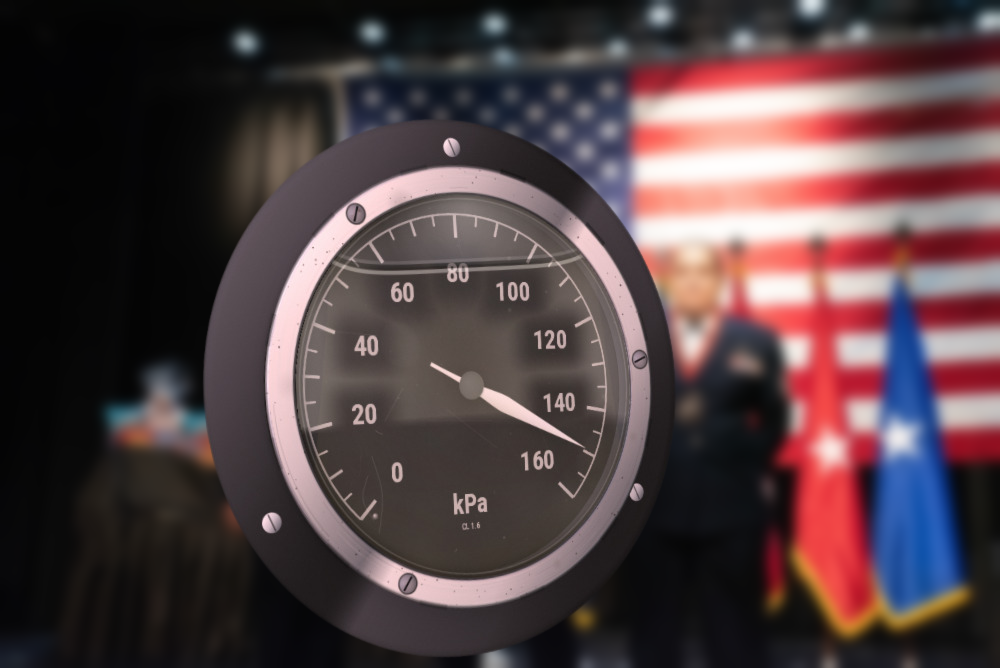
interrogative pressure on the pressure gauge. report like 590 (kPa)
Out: 150 (kPa)
